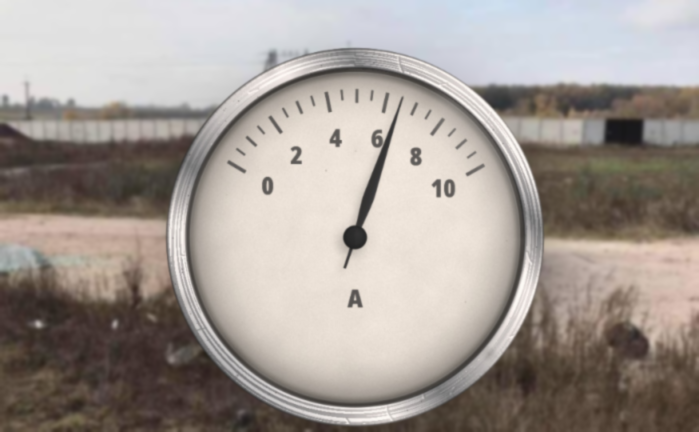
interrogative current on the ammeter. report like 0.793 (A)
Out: 6.5 (A)
